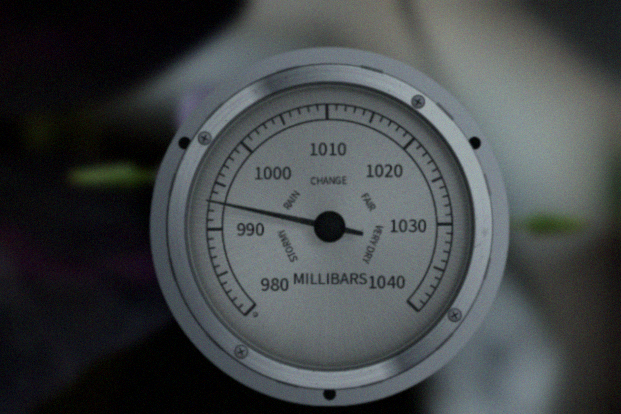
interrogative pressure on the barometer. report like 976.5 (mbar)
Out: 993 (mbar)
